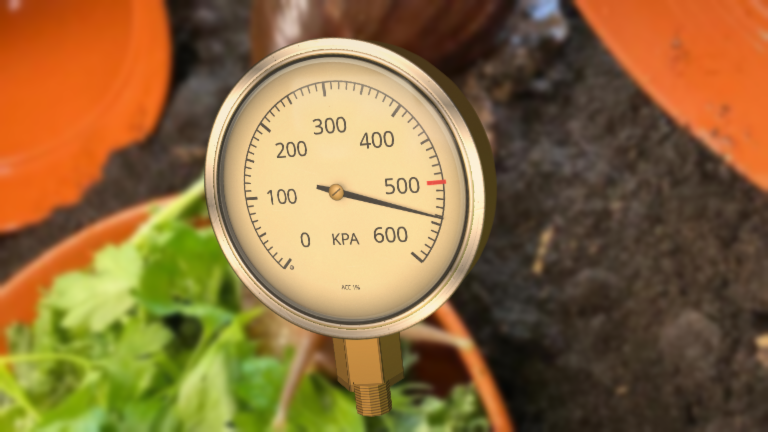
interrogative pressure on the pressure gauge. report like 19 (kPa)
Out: 540 (kPa)
